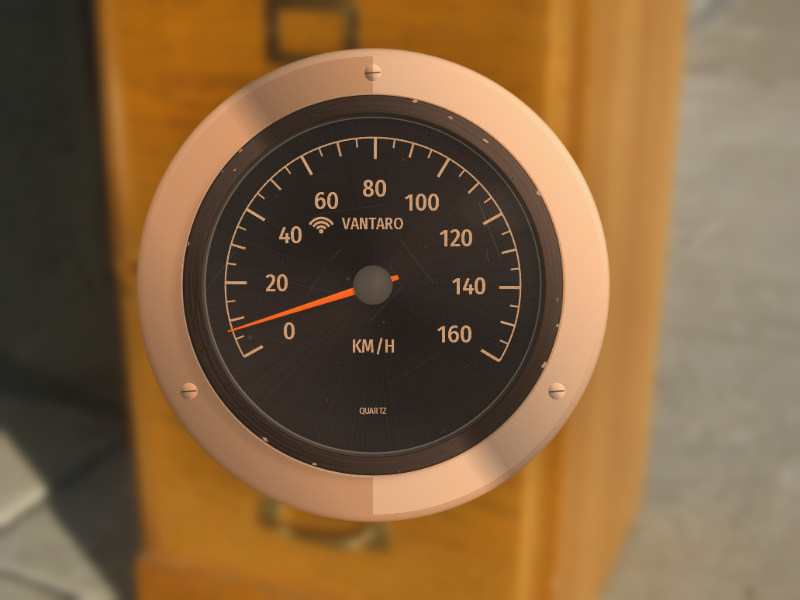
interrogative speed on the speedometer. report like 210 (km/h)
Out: 7.5 (km/h)
